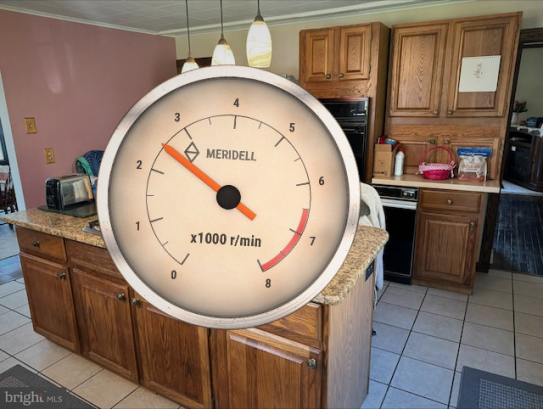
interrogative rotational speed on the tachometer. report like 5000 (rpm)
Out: 2500 (rpm)
